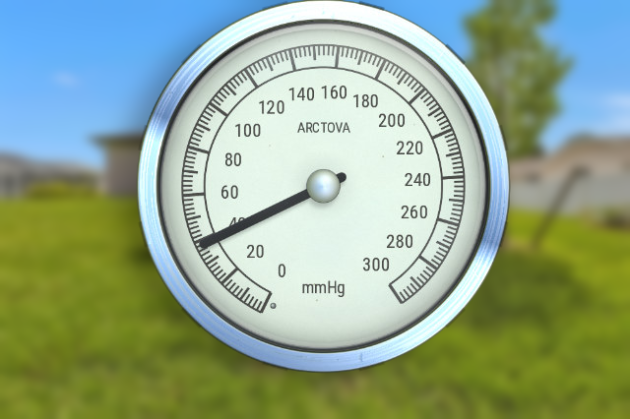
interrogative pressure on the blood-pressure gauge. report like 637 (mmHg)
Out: 38 (mmHg)
